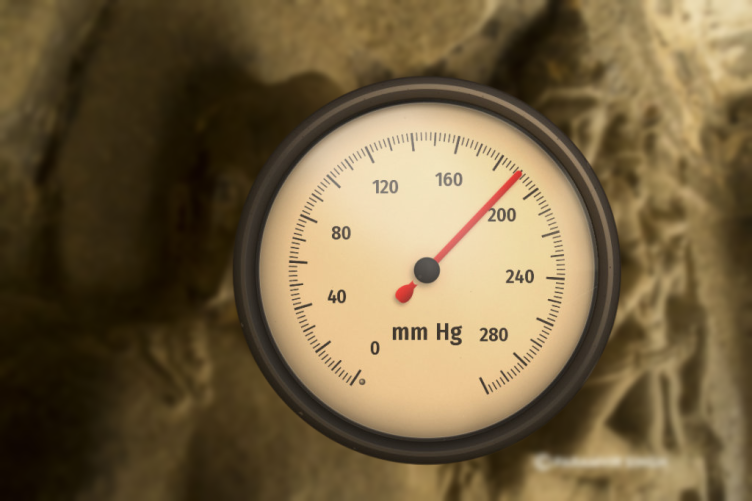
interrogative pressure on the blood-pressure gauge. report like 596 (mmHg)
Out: 190 (mmHg)
